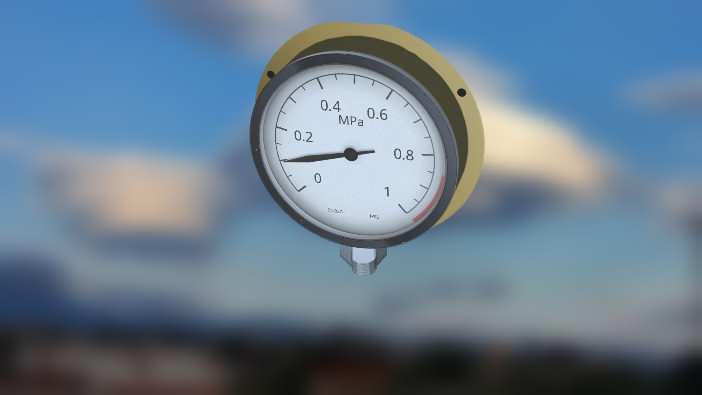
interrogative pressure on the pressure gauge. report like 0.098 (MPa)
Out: 0.1 (MPa)
